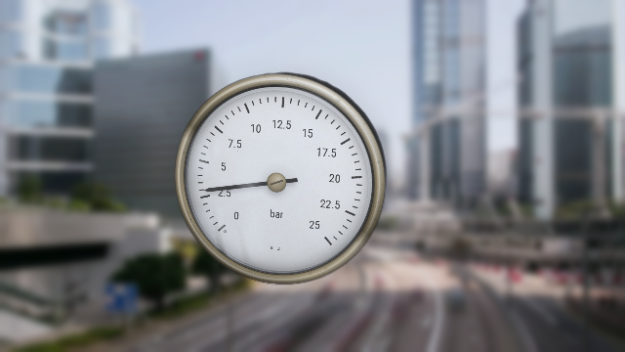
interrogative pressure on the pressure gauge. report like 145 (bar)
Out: 3 (bar)
